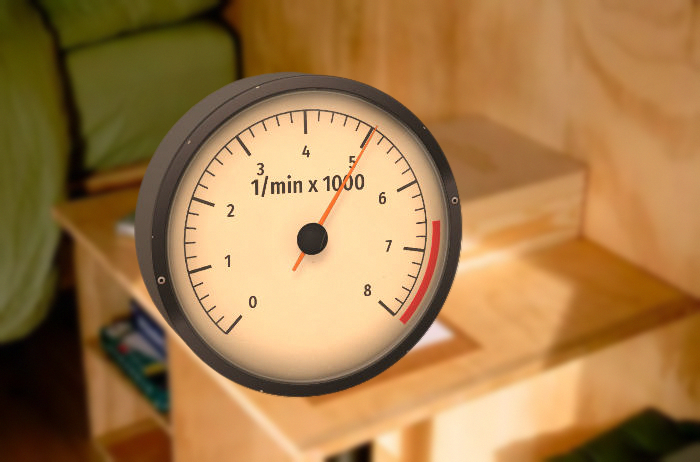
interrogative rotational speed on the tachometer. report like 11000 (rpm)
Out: 5000 (rpm)
